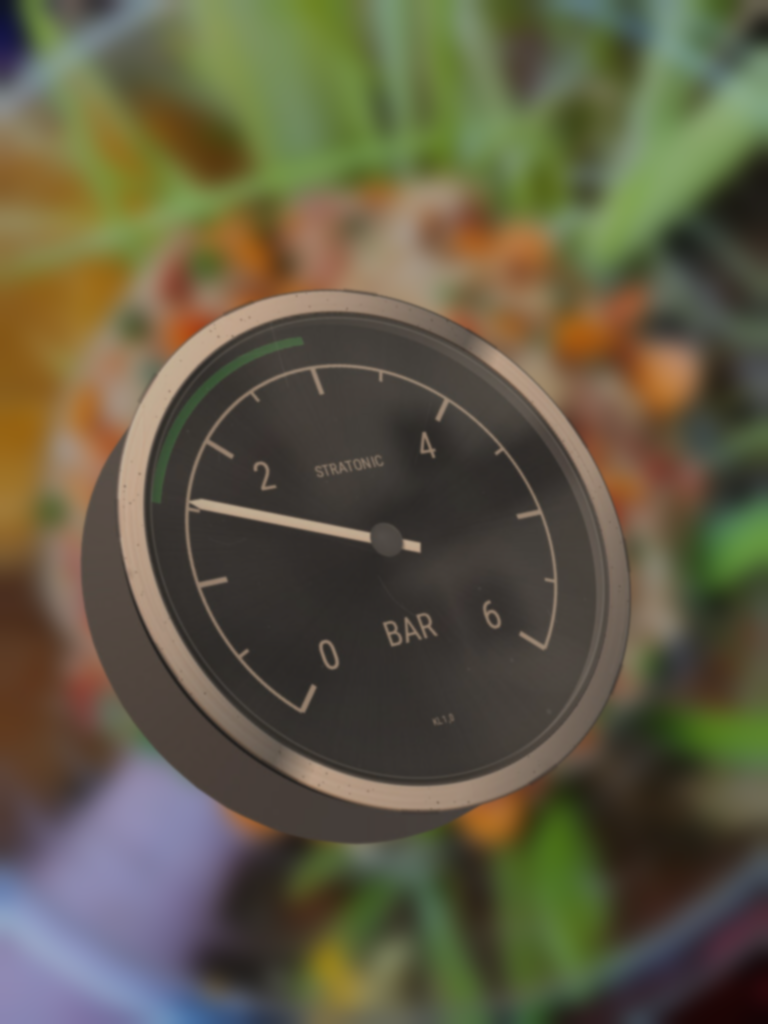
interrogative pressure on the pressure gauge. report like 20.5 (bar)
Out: 1.5 (bar)
